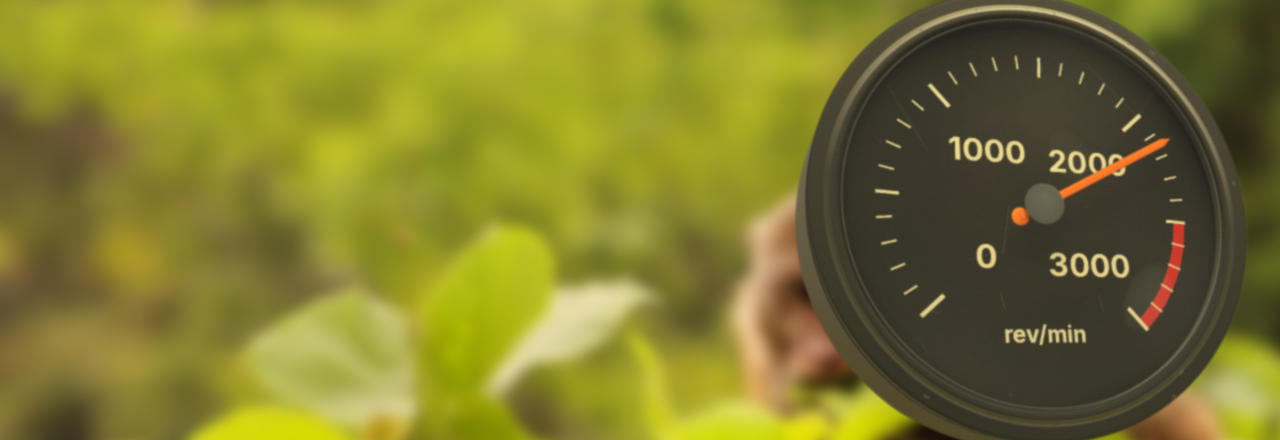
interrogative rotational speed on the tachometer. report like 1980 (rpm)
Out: 2150 (rpm)
